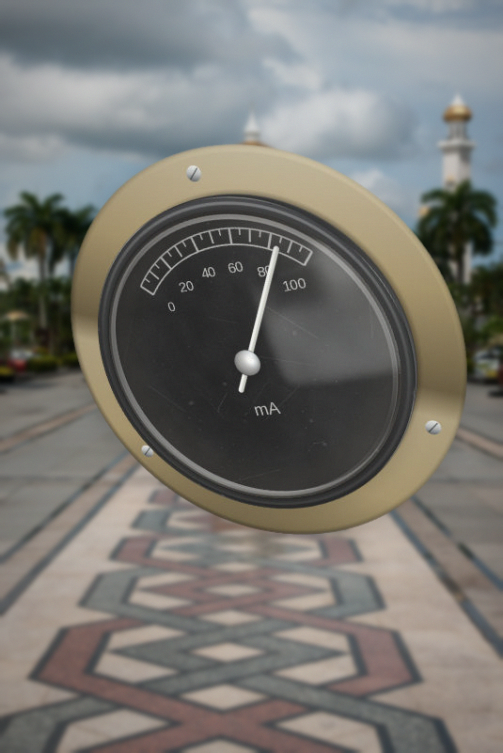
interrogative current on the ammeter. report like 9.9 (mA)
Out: 85 (mA)
